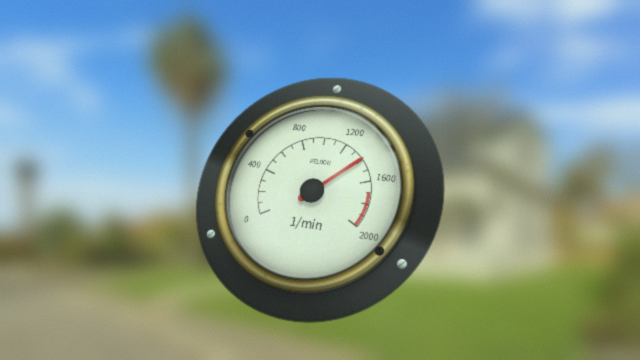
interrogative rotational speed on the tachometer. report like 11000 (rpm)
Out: 1400 (rpm)
